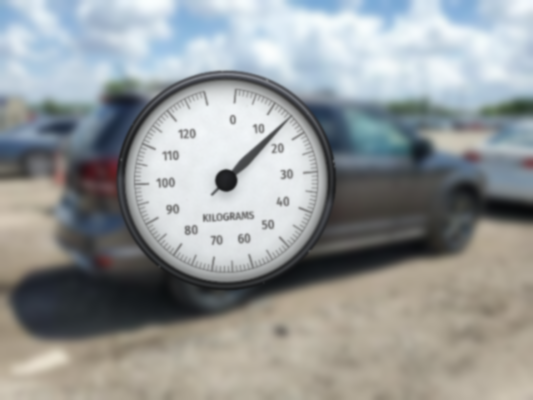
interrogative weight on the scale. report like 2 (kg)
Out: 15 (kg)
